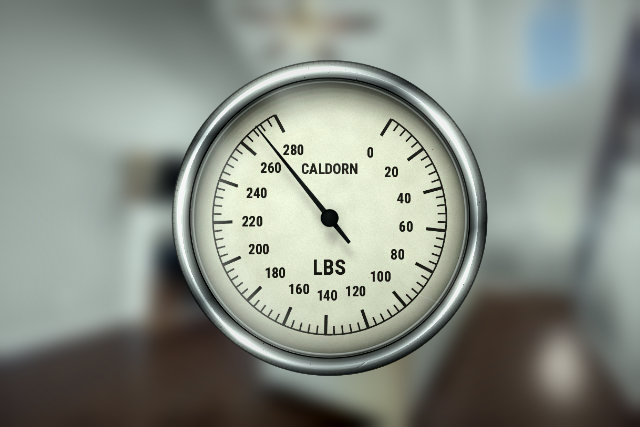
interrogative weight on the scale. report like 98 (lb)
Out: 270 (lb)
